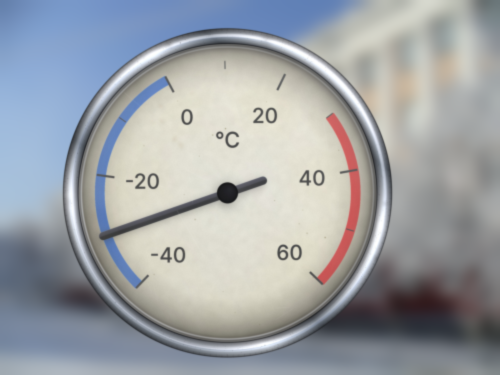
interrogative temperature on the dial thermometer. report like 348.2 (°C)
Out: -30 (°C)
